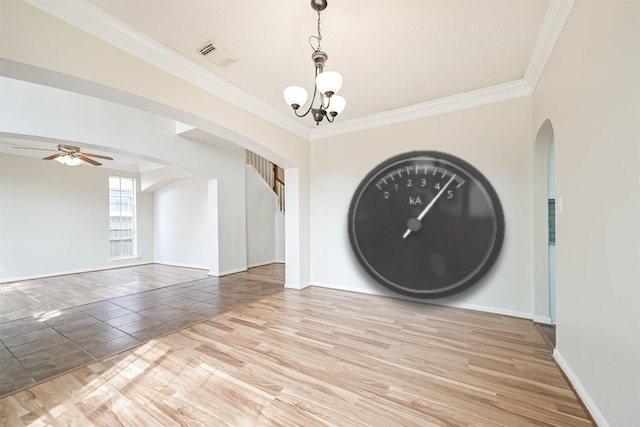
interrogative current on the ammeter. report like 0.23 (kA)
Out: 4.5 (kA)
